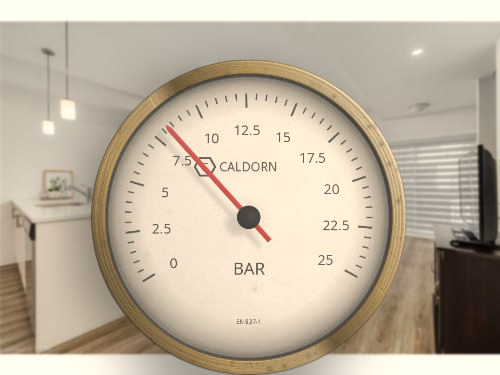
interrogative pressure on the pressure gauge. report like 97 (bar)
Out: 8.25 (bar)
